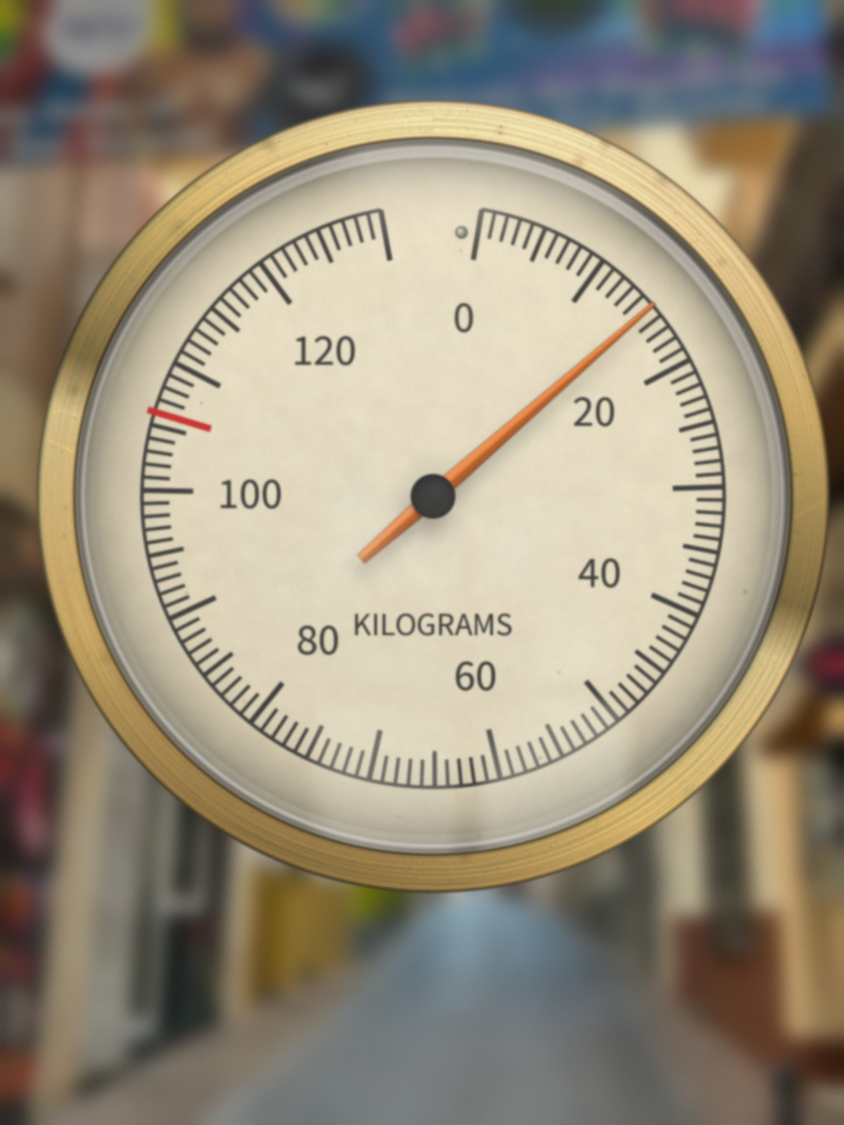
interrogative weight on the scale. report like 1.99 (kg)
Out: 15 (kg)
